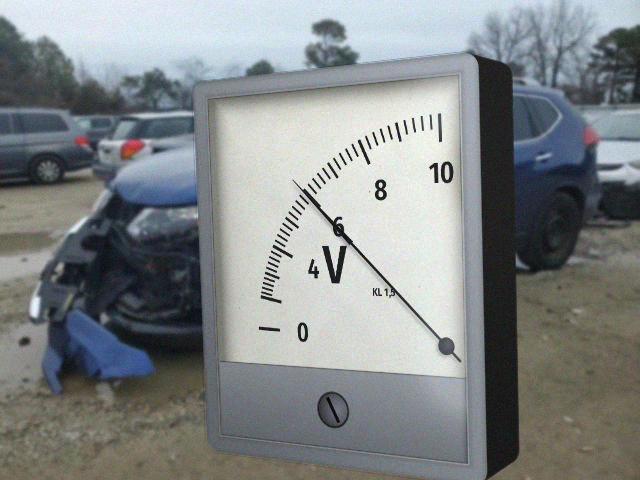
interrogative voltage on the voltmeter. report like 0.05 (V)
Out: 6 (V)
